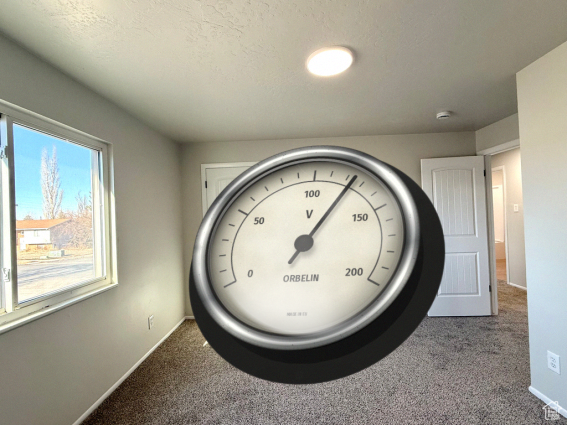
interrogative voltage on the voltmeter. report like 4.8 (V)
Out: 125 (V)
